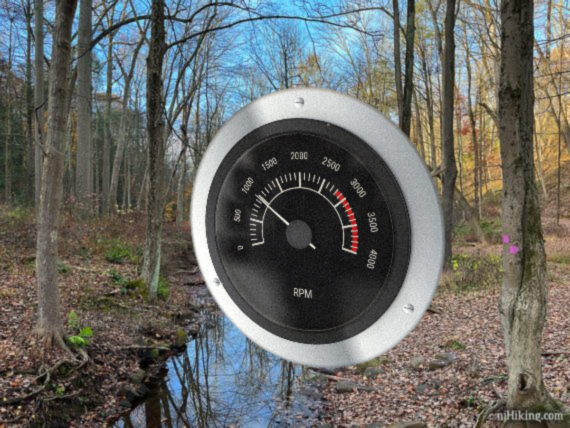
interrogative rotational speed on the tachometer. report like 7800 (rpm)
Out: 1000 (rpm)
